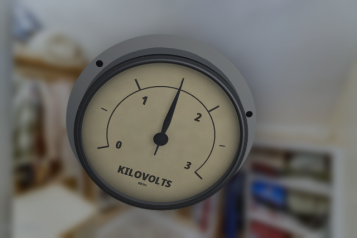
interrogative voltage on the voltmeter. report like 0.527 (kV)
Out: 1.5 (kV)
